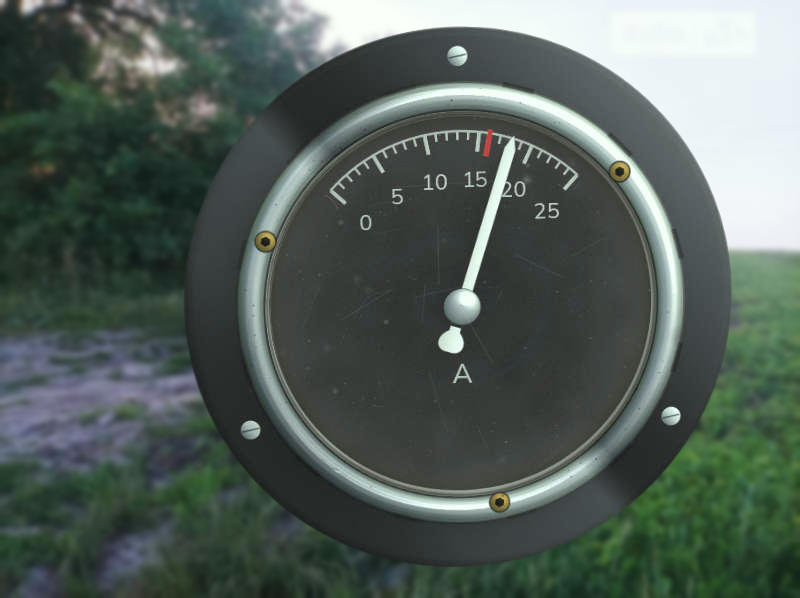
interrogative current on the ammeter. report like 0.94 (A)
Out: 18 (A)
